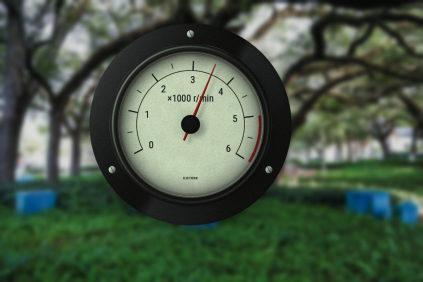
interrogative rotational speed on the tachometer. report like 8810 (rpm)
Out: 3500 (rpm)
